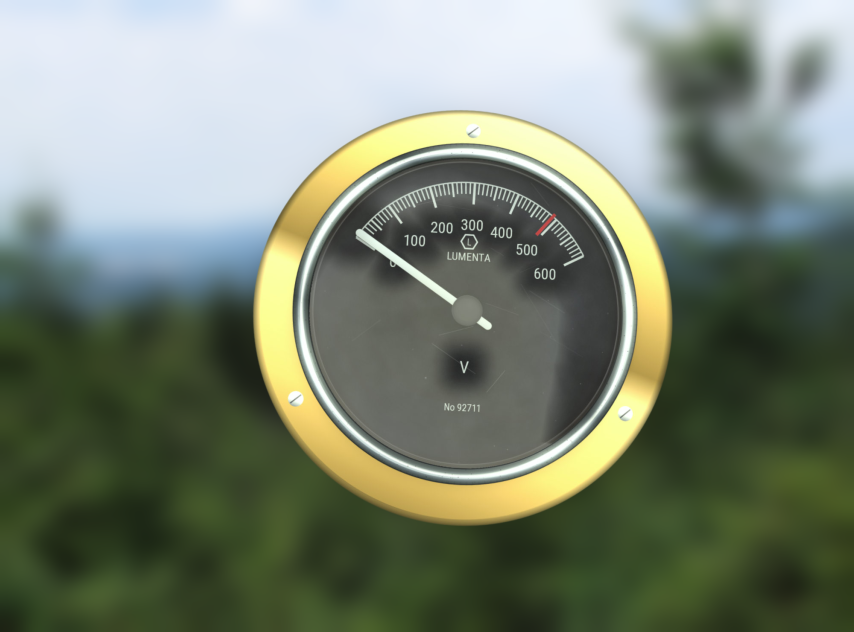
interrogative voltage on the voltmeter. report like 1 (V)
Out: 10 (V)
